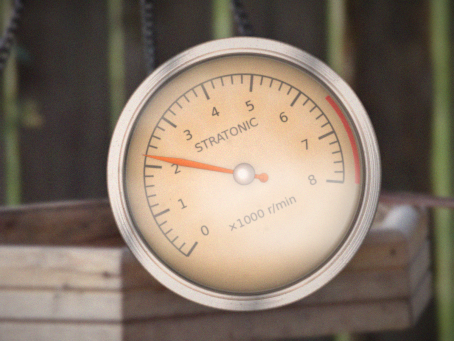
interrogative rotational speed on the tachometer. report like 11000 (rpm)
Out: 2200 (rpm)
